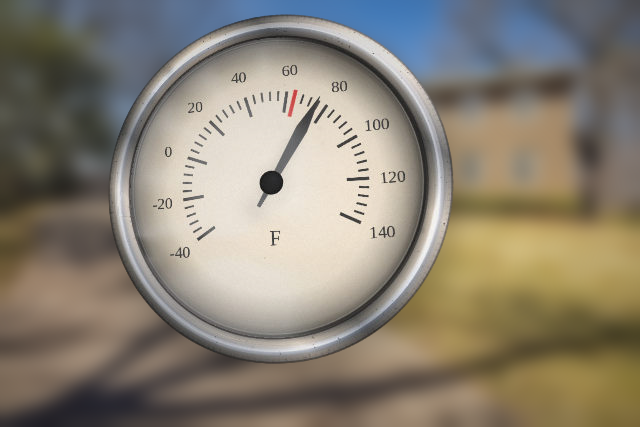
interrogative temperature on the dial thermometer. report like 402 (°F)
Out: 76 (°F)
